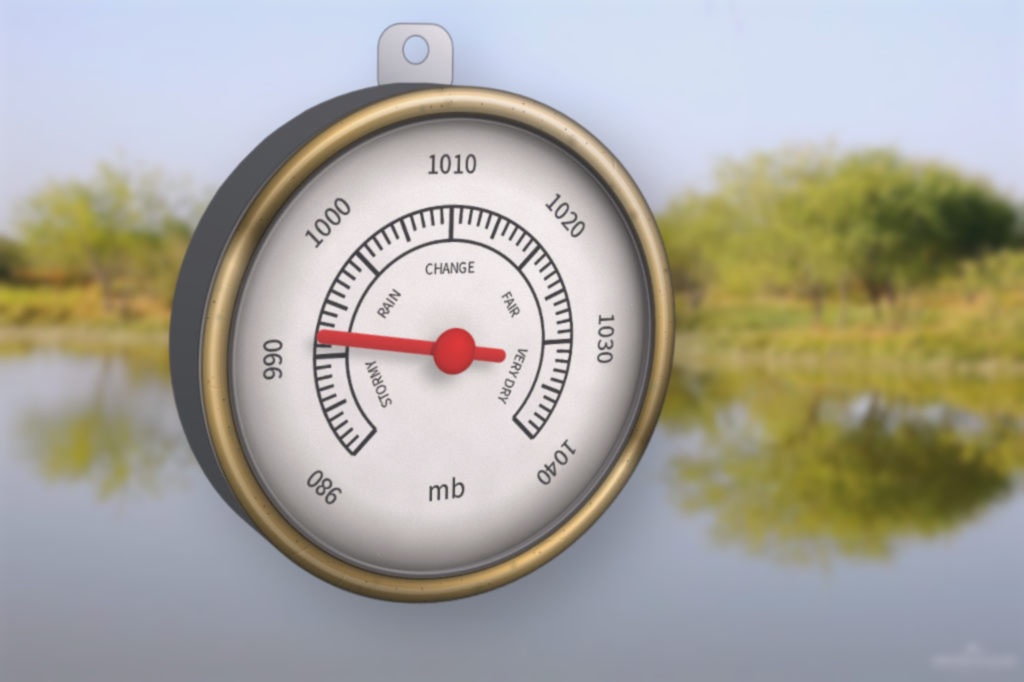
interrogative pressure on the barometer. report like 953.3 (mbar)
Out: 992 (mbar)
